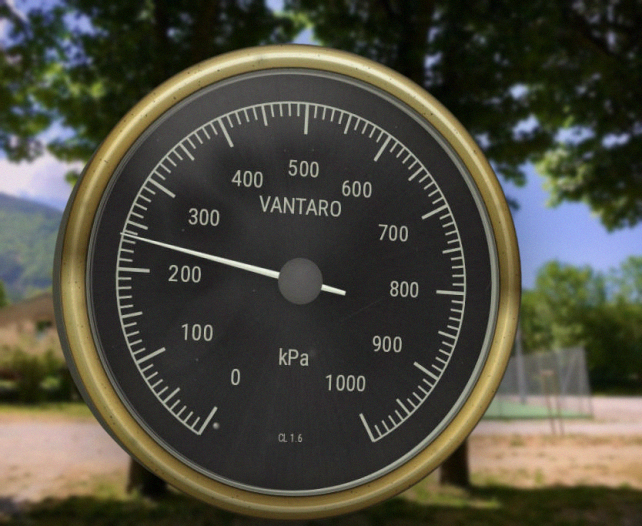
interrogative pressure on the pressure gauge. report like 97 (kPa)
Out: 235 (kPa)
